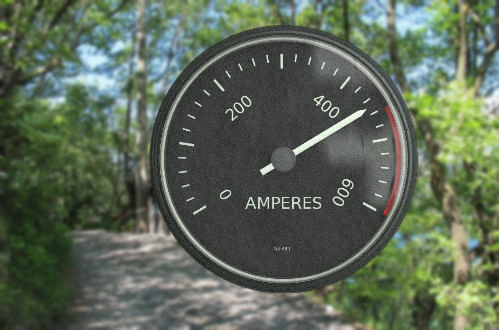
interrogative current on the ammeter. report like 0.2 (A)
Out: 450 (A)
